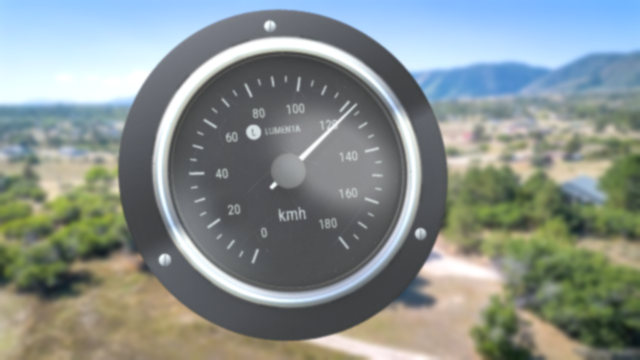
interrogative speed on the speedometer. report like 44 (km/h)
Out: 122.5 (km/h)
